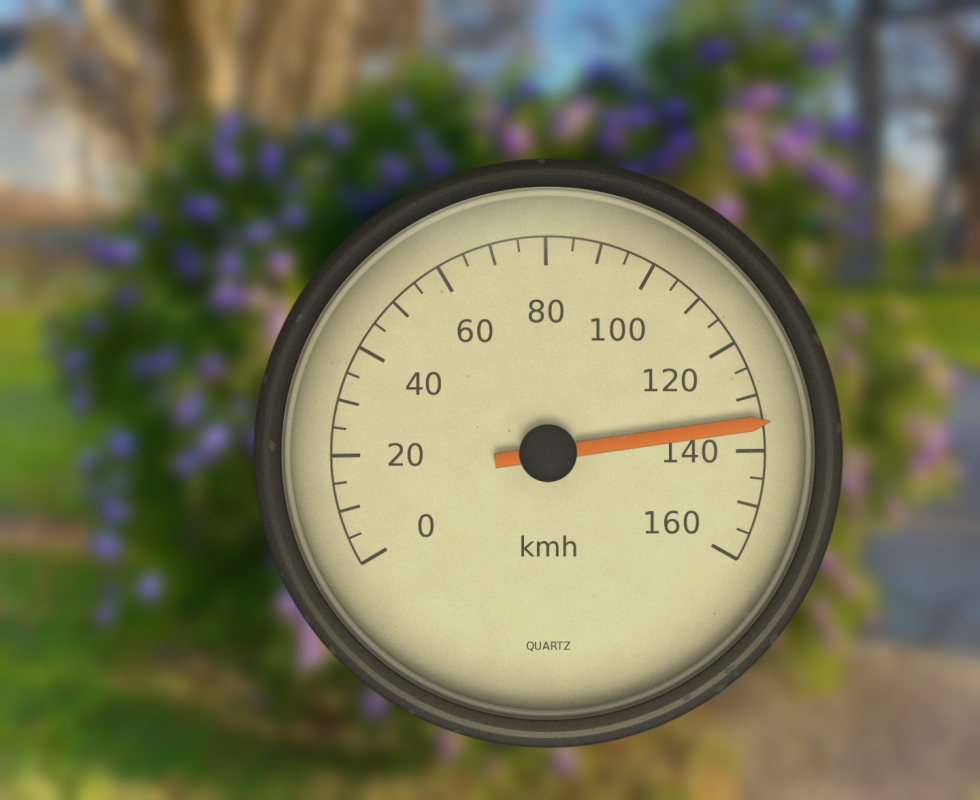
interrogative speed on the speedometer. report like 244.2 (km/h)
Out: 135 (km/h)
